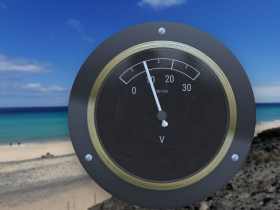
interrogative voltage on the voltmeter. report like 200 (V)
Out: 10 (V)
